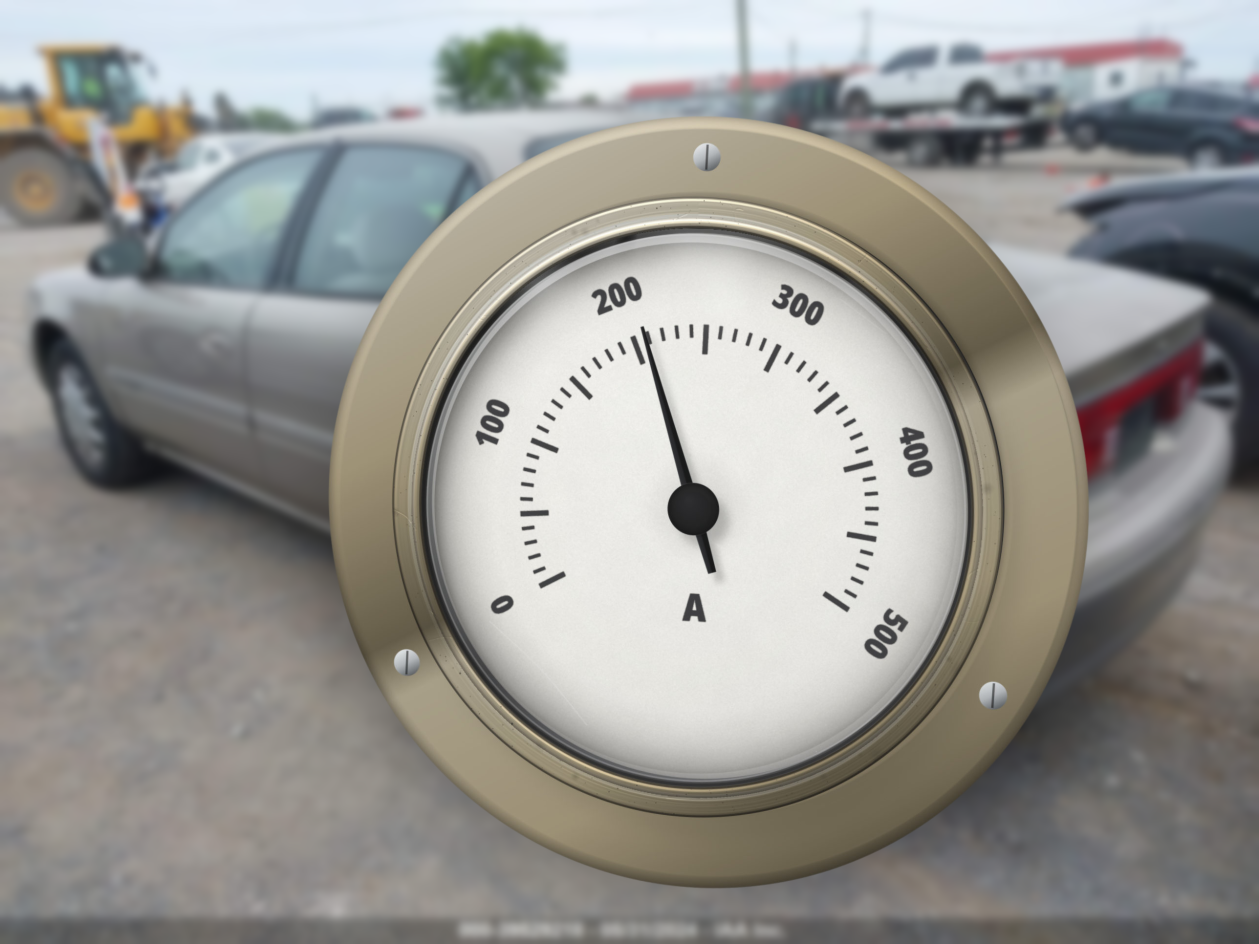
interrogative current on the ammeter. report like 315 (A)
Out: 210 (A)
